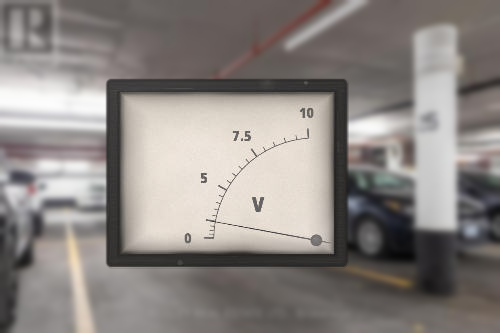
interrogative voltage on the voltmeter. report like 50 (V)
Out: 2.5 (V)
